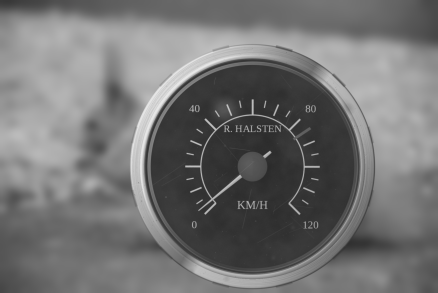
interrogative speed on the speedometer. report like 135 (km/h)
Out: 2.5 (km/h)
